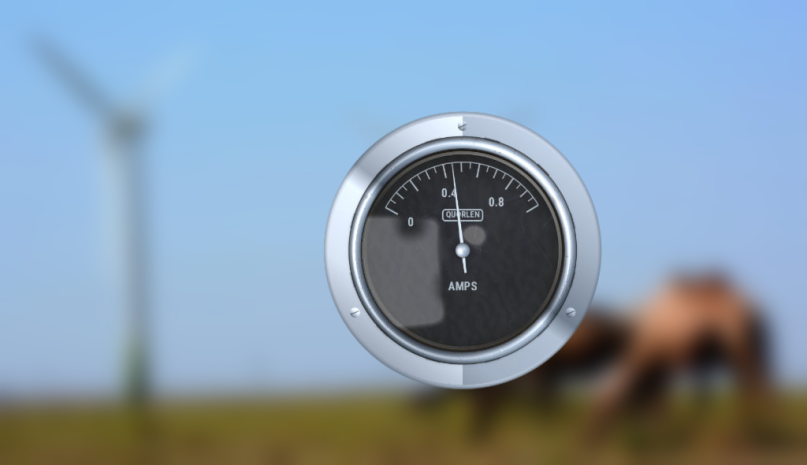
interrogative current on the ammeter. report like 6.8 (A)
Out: 0.45 (A)
